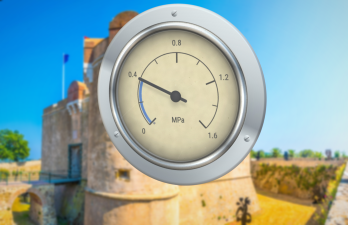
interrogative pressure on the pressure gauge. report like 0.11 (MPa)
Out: 0.4 (MPa)
